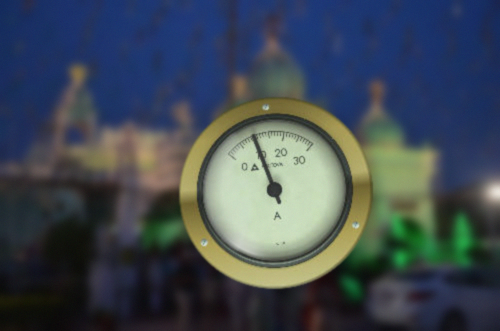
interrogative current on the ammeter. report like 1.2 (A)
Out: 10 (A)
